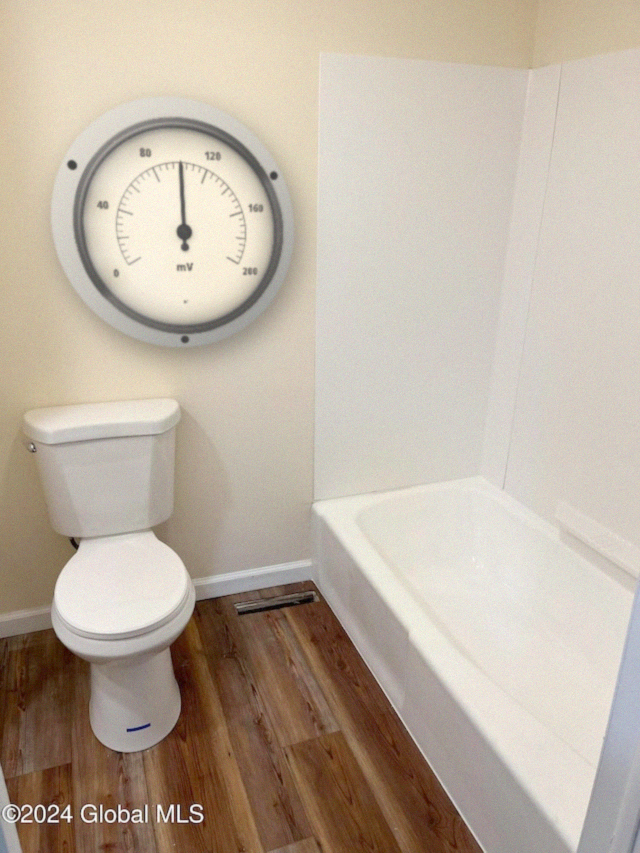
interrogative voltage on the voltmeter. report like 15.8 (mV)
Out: 100 (mV)
